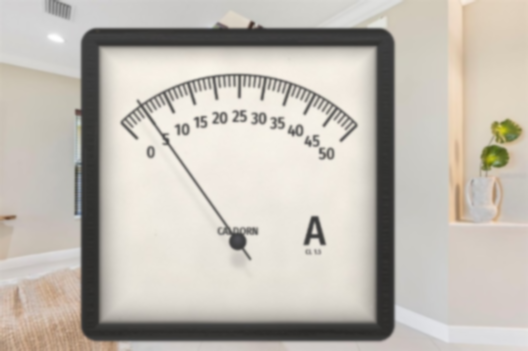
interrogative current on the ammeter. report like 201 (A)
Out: 5 (A)
